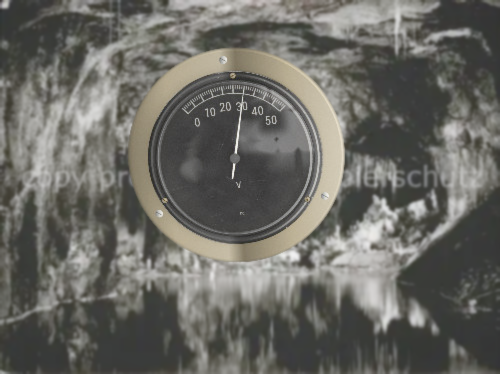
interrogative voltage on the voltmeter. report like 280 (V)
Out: 30 (V)
